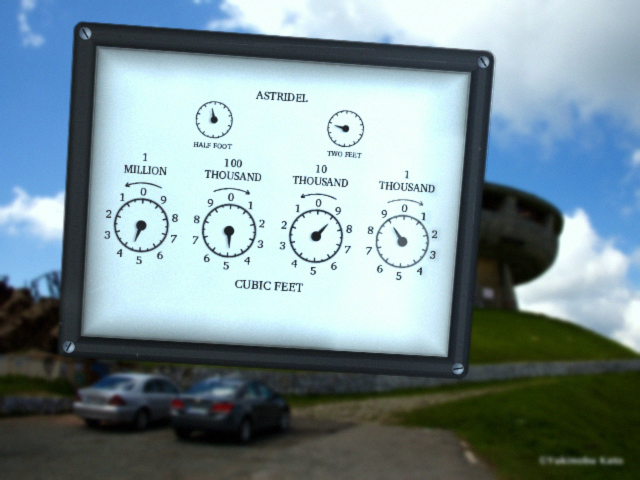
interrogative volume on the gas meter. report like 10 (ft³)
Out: 448900 (ft³)
